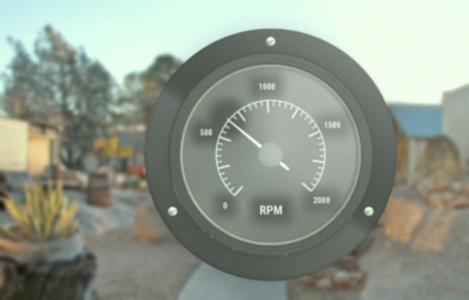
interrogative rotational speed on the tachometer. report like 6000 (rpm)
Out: 650 (rpm)
